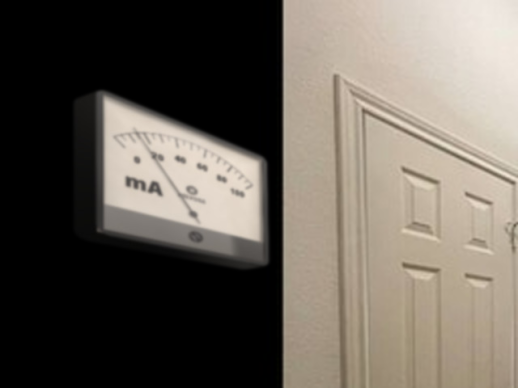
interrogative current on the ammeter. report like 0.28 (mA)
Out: 15 (mA)
